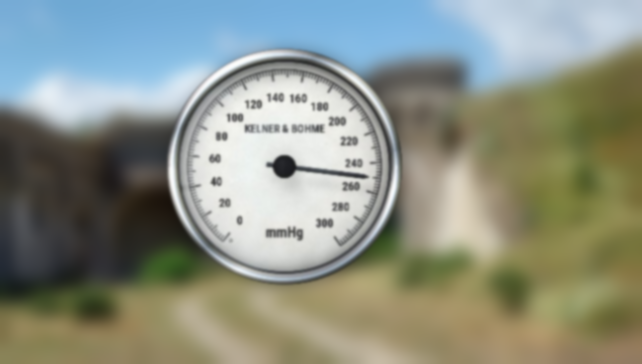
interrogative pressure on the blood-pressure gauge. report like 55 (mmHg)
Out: 250 (mmHg)
